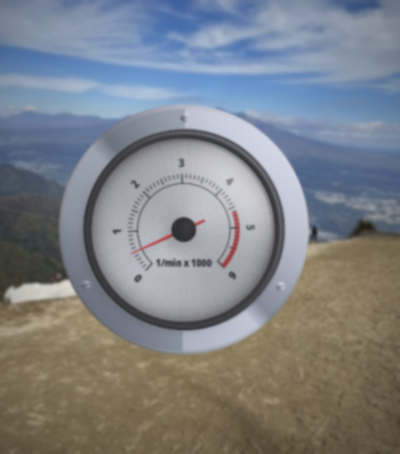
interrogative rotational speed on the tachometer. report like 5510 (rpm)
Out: 500 (rpm)
